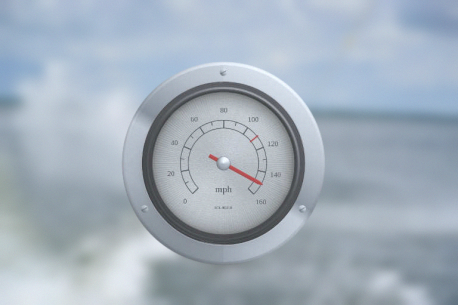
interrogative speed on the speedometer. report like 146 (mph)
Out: 150 (mph)
